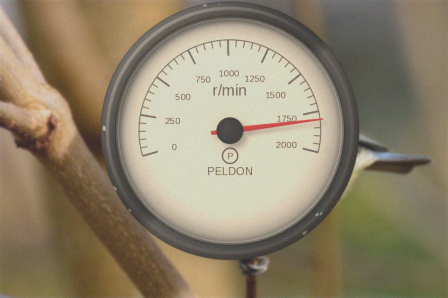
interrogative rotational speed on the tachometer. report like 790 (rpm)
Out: 1800 (rpm)
